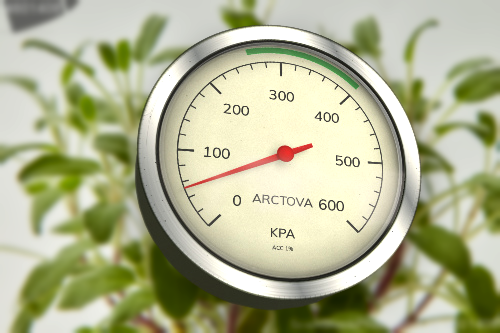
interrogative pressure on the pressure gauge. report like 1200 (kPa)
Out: 50 (kPa)
